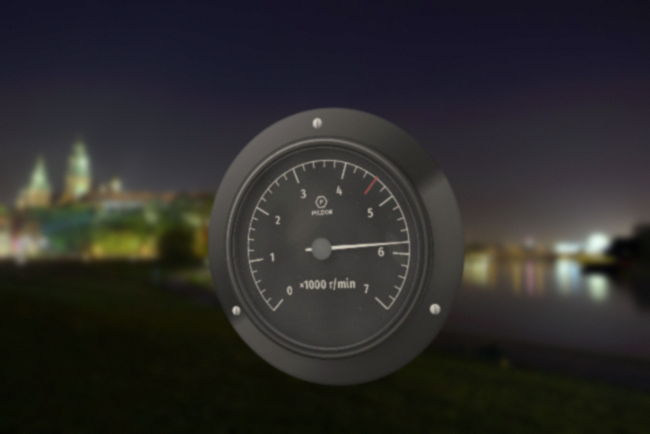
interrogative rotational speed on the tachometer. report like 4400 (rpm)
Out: 5800 (rpm)
